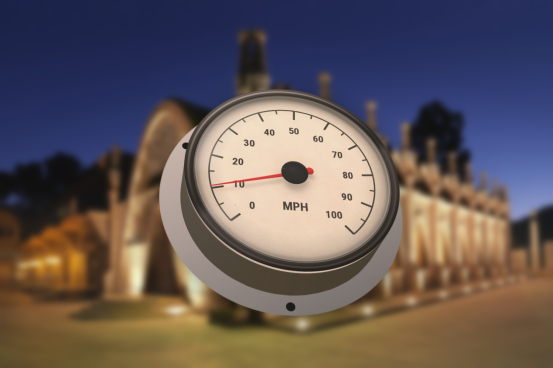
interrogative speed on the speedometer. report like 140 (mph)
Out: 10 (mph)
